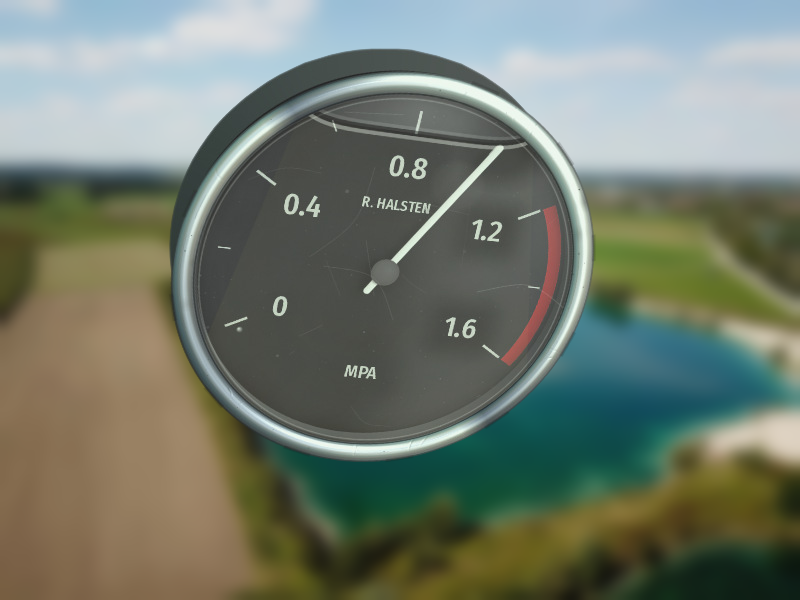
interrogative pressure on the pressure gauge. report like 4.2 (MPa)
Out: 1 (MPa)
